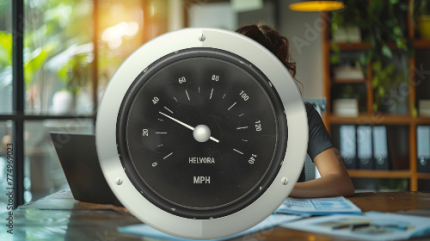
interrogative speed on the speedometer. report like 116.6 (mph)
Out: 35 (mph)
